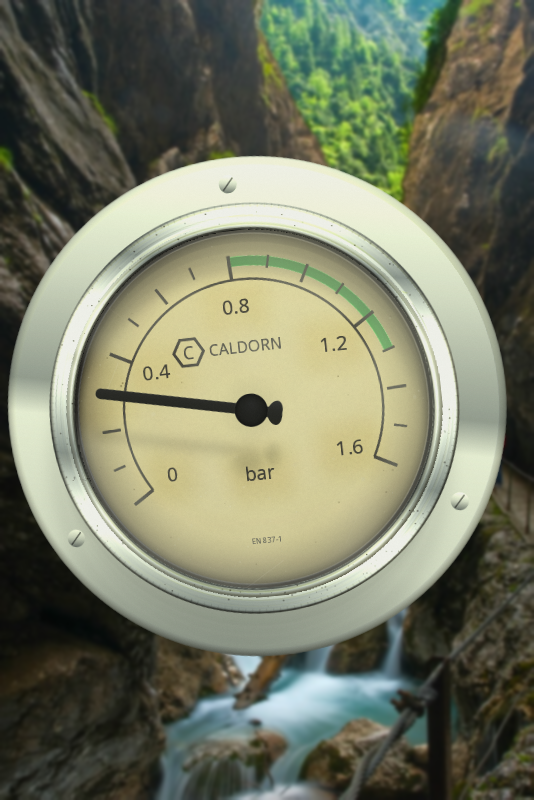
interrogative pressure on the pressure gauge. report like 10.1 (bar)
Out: 0.3 (bar)
